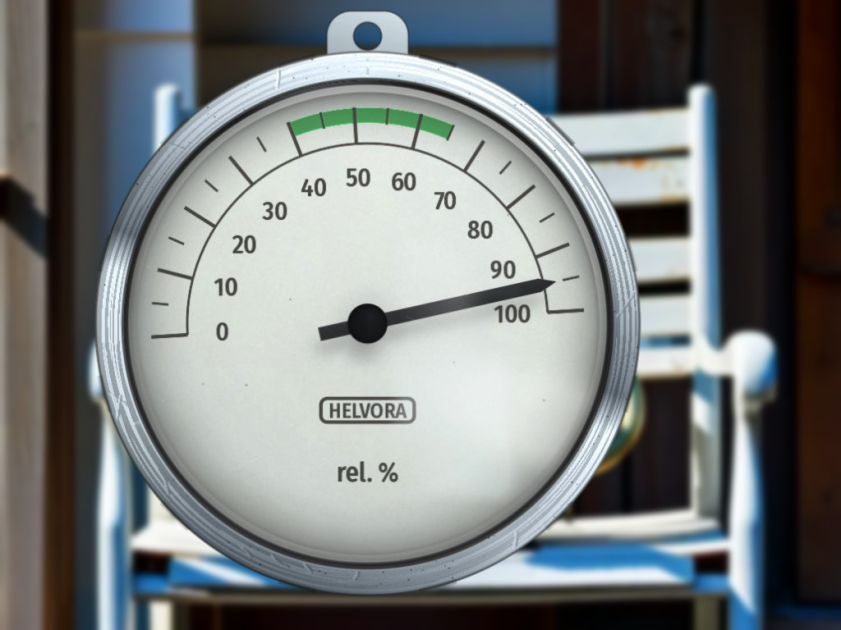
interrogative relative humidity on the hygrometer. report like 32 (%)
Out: 95 (%)
